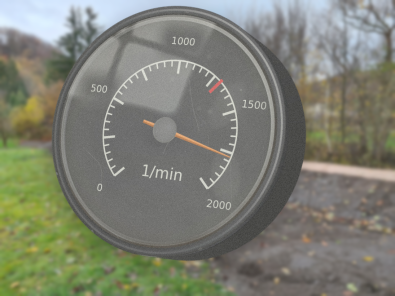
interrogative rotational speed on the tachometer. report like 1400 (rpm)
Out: 1775 (rpm)
